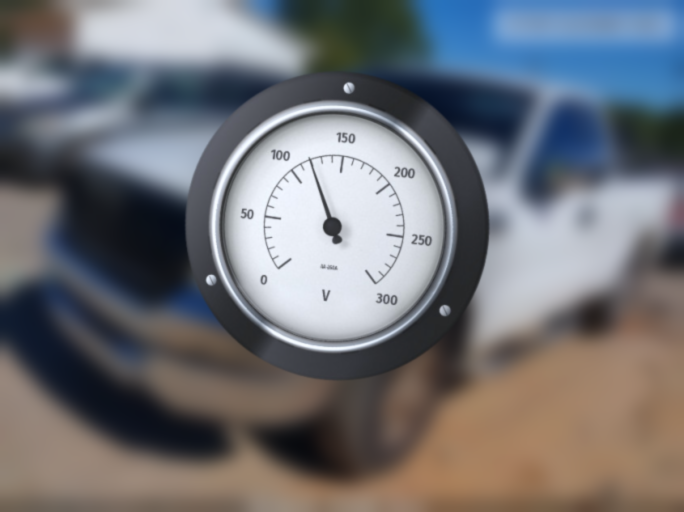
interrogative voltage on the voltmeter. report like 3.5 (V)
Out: 120 (V)
